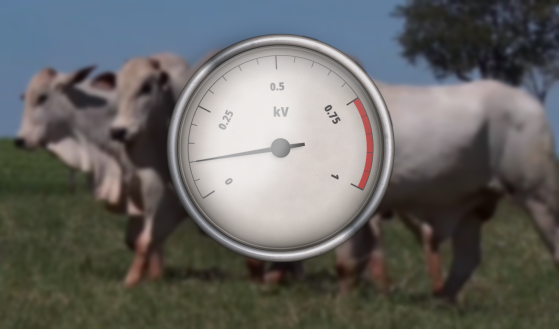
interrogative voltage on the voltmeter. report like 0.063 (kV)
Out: 0.1 (kV)
